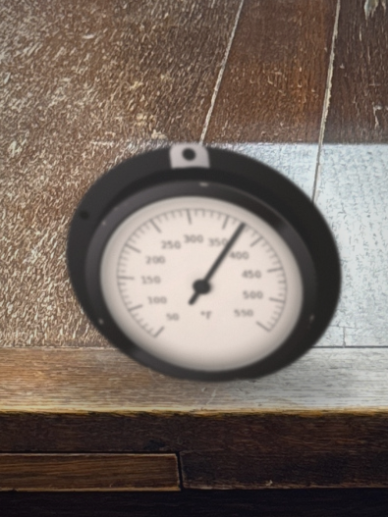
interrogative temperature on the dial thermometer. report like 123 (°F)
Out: 370 (°F)
